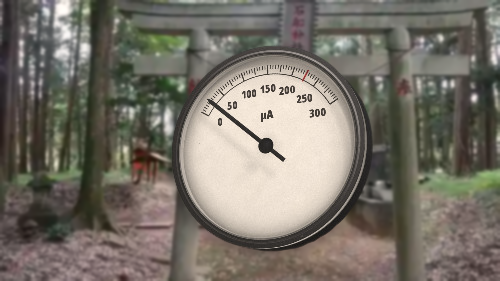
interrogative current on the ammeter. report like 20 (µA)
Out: 25 (µA)
